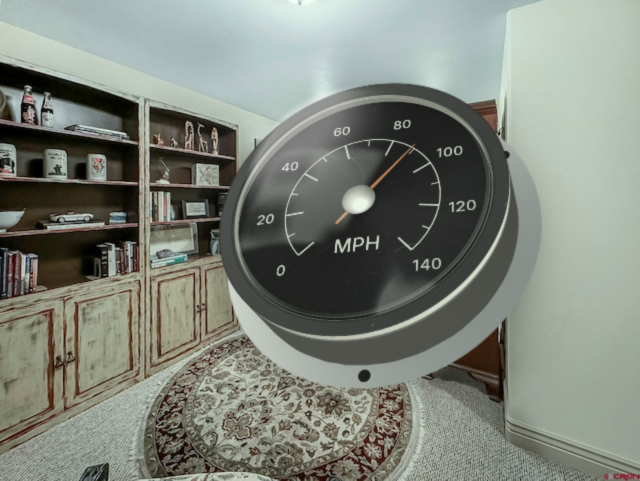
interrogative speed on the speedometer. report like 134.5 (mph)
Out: 90 (mph)
